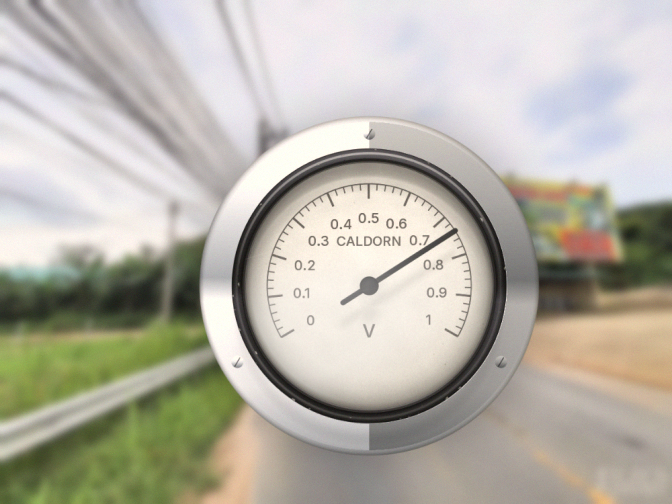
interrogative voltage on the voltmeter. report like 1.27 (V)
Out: 0.74 (V)
